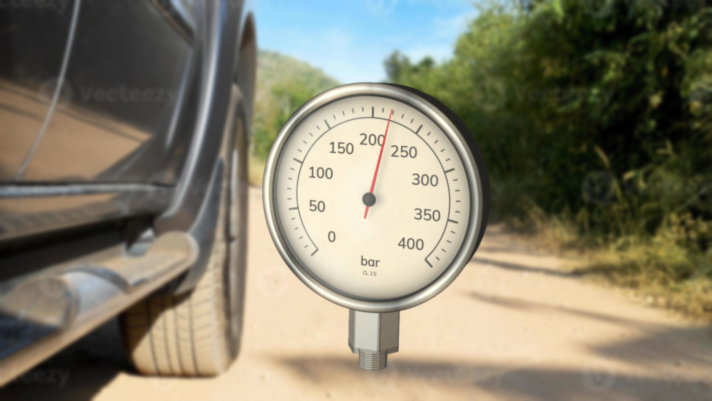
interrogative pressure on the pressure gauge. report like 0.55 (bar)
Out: 220 (bar)
